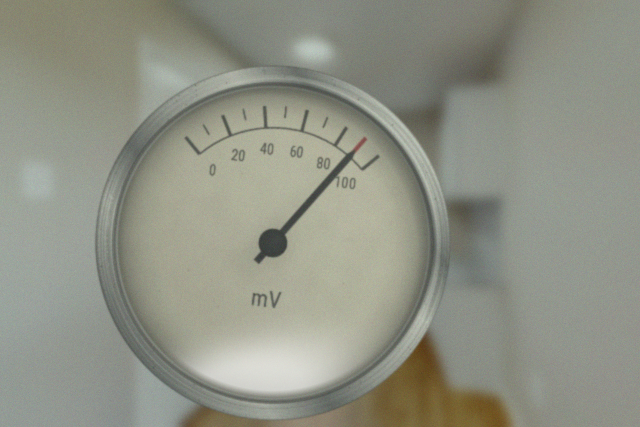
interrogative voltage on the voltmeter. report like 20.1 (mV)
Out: 90 (mV)
